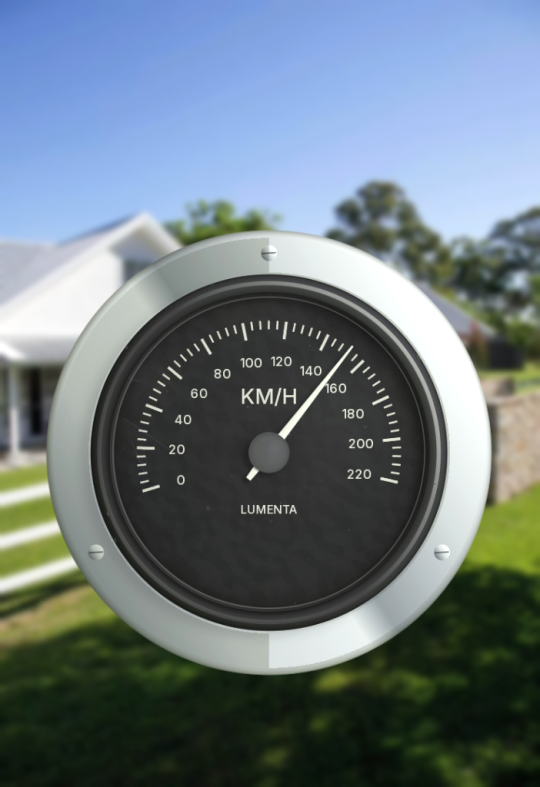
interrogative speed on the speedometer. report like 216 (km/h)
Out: 152 (km/h)
